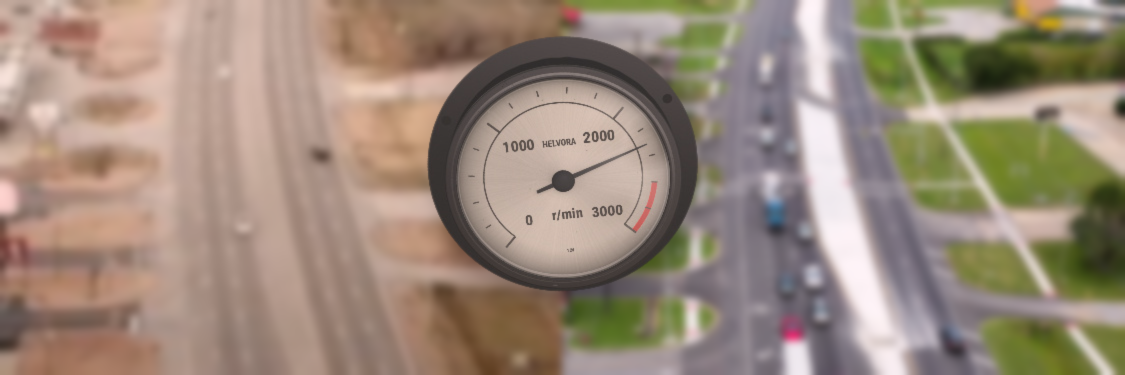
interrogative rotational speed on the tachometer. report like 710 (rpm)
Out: 2300 (rpm)
